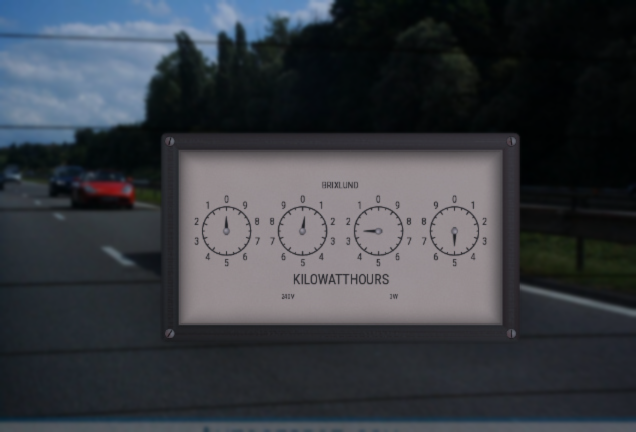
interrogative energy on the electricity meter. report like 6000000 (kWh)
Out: 25 (kWh)
